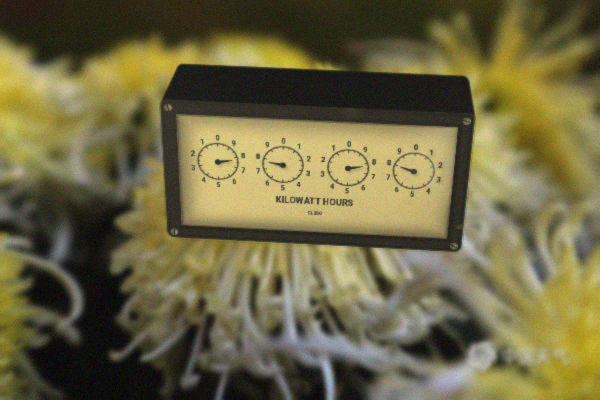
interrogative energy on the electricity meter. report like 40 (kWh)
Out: 7778 (kWh)
